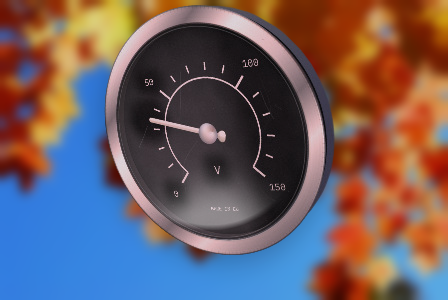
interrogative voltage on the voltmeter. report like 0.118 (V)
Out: 35 (V)
